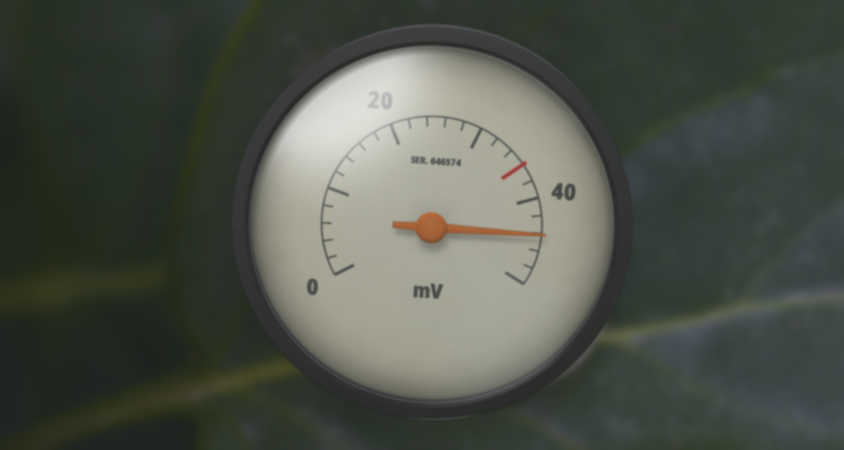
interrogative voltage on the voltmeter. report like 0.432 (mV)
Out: 44 (mV)
